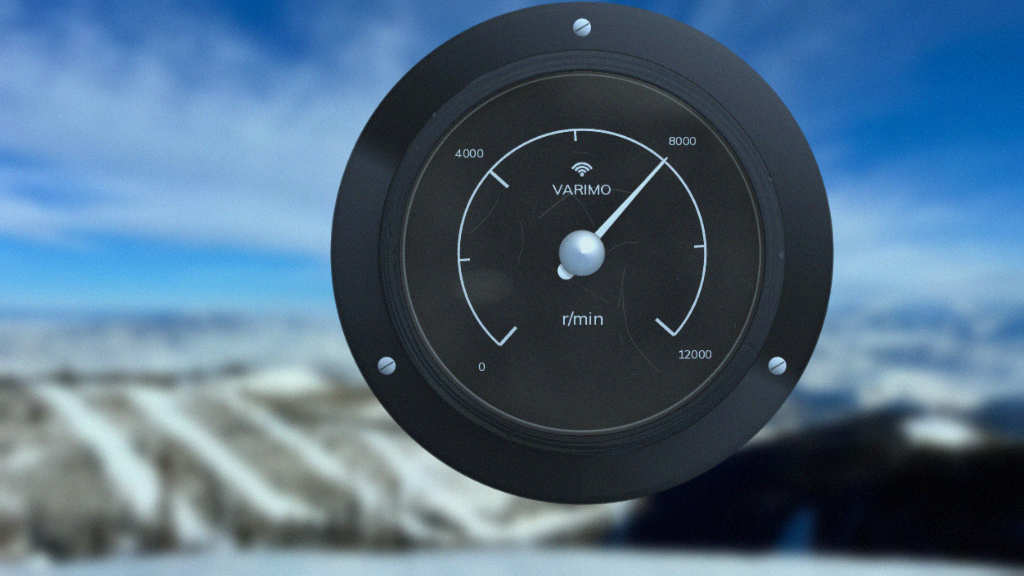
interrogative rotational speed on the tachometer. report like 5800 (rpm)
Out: 8000 (rpm)
